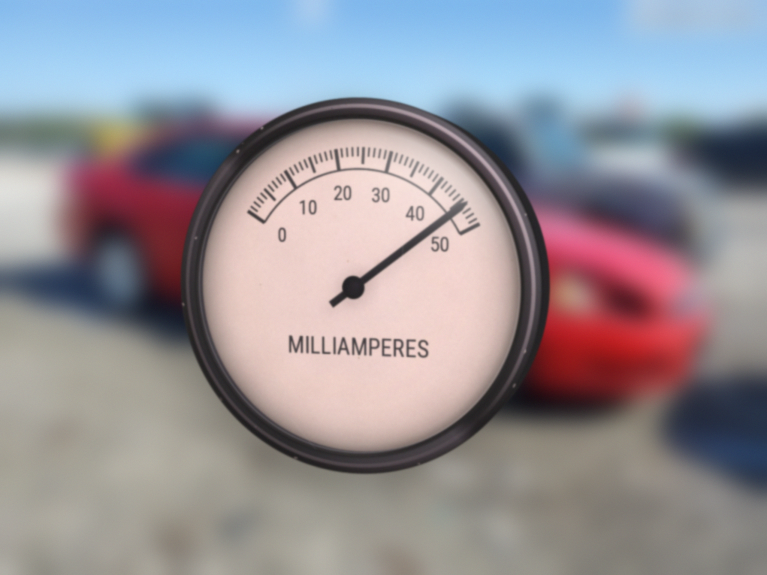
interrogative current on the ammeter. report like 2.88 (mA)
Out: 46 (mA)
